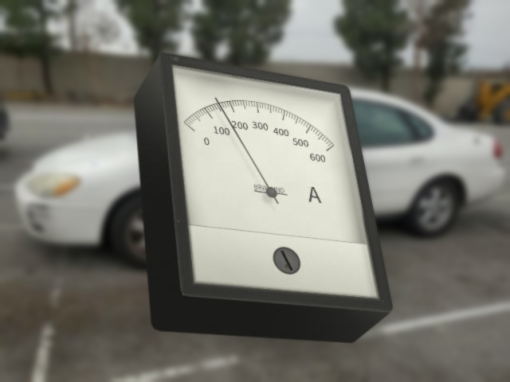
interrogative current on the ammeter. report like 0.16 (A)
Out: 150 (A)
